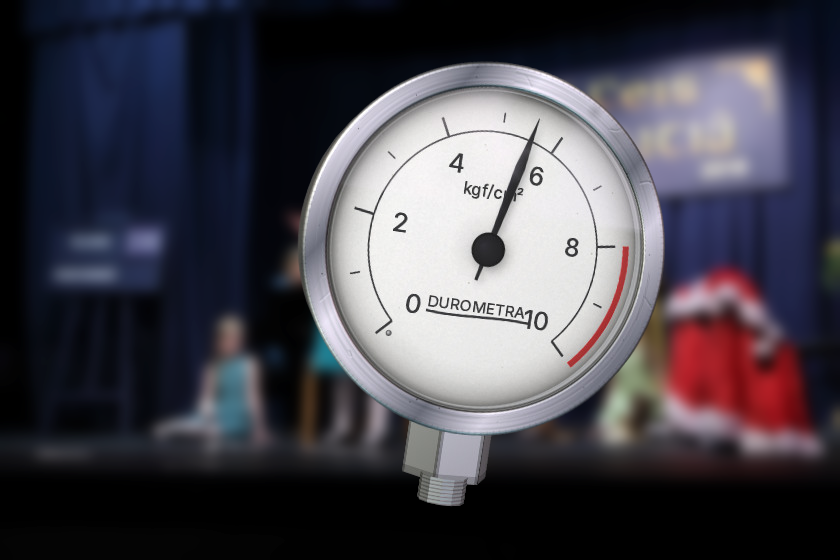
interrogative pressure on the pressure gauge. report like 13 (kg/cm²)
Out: 5.5 (kg/cm²)
